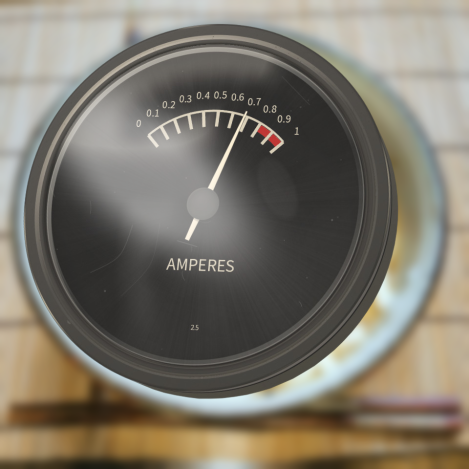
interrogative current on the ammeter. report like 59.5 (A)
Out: 0.7 (A)
